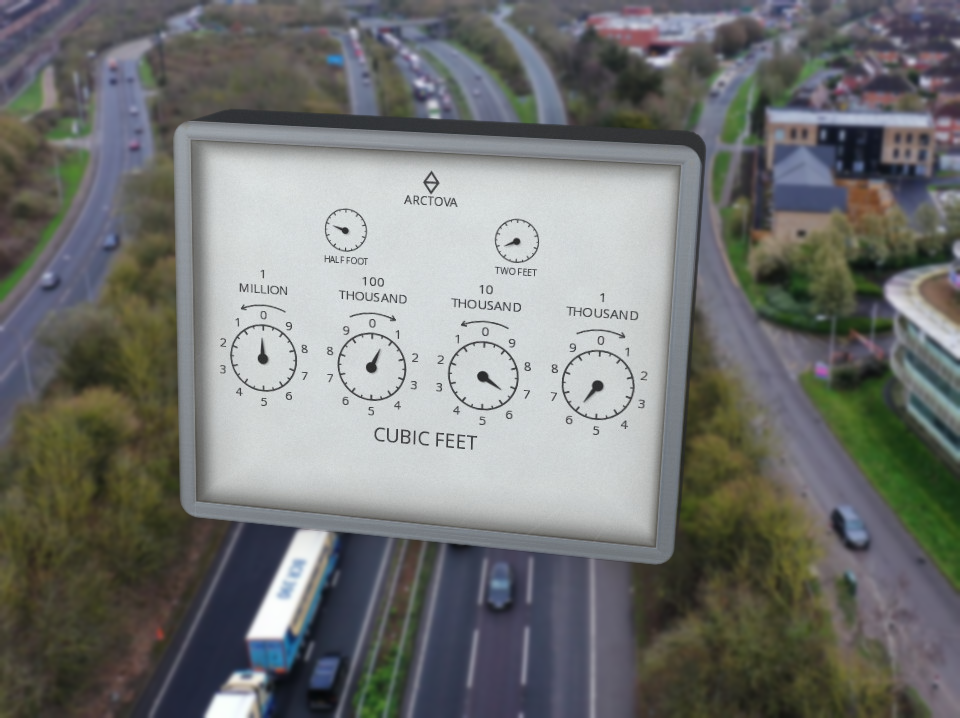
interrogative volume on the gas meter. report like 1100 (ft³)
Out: 6600 (ft³)
